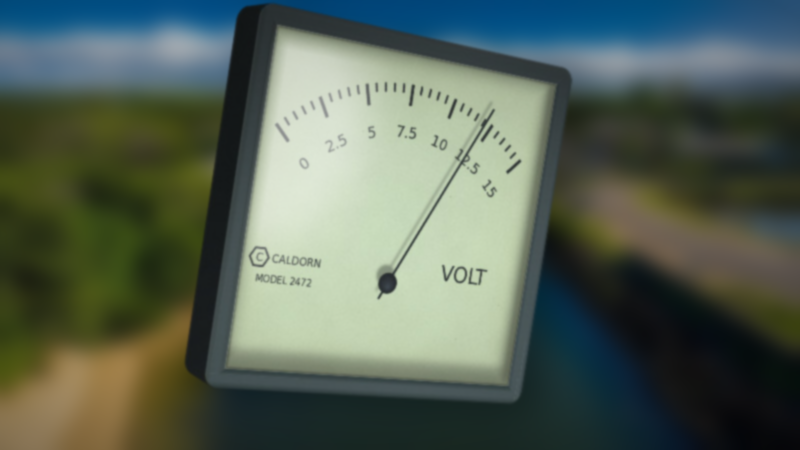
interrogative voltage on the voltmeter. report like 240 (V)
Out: 12 (V)
